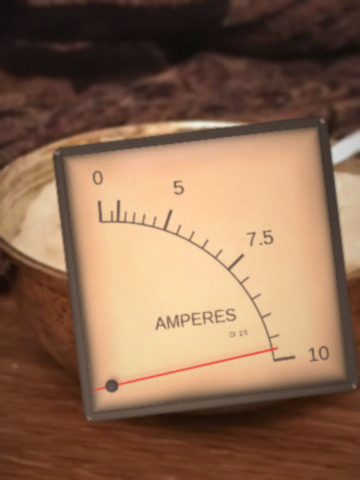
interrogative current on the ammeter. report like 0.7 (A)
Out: 9.75 (A)
